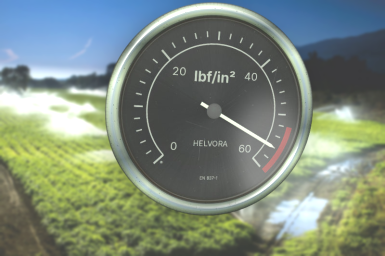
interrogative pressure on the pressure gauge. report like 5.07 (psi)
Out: 56 (psi)
